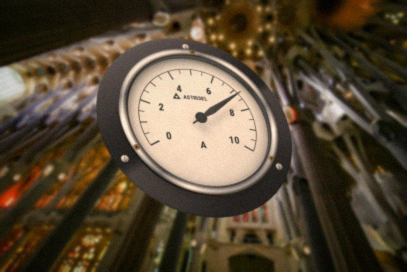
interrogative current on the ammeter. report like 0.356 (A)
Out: 7.25 (A)
